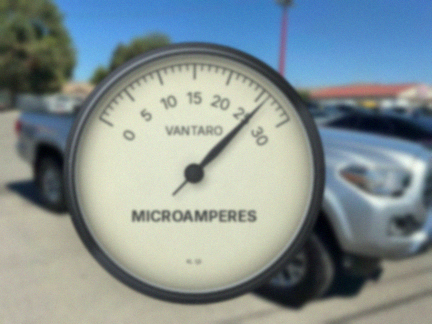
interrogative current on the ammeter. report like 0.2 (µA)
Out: 26 (µA)
